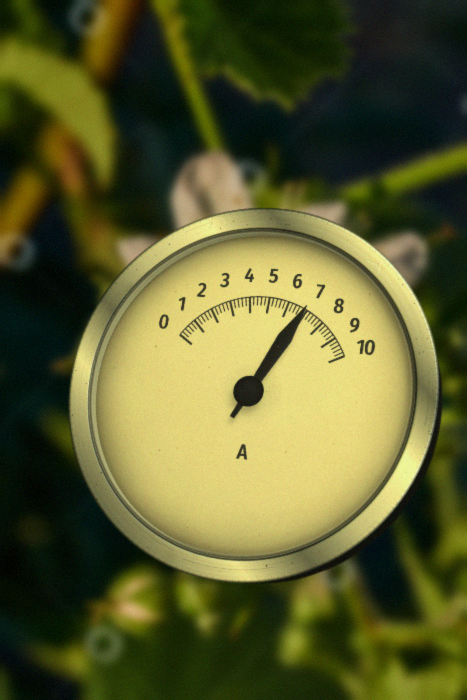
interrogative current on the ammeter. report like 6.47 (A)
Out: 7 (A)
